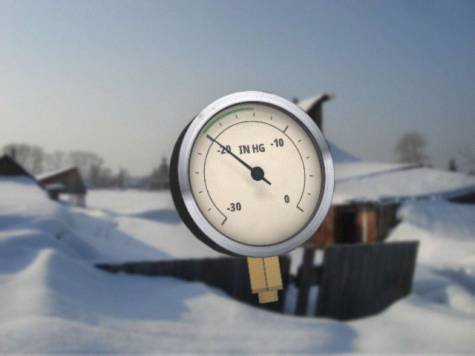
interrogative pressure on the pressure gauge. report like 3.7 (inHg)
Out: -20 (inHg)
